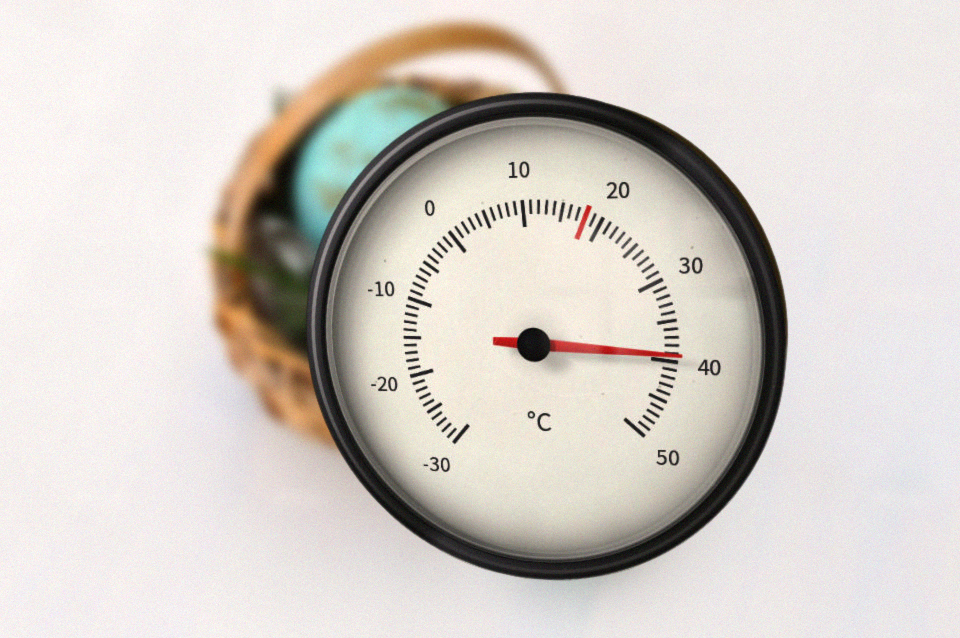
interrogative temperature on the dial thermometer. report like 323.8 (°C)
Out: 39 (°C)
